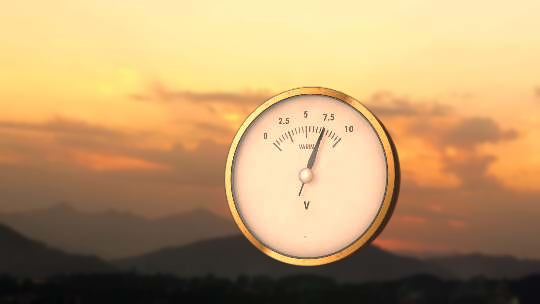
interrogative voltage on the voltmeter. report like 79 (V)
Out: 7.5 (V)
